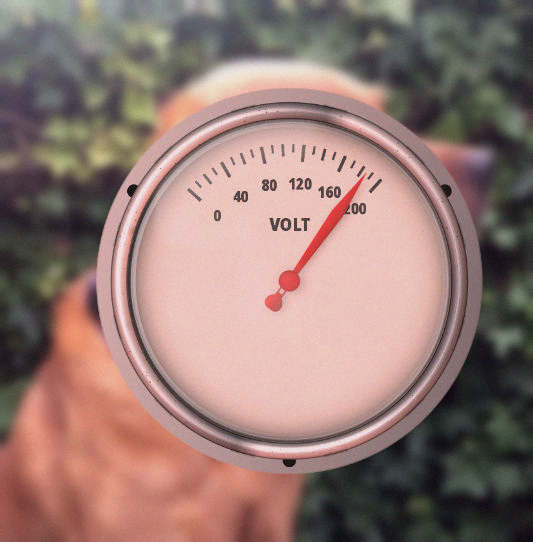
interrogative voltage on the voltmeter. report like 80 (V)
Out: 185 (V)
